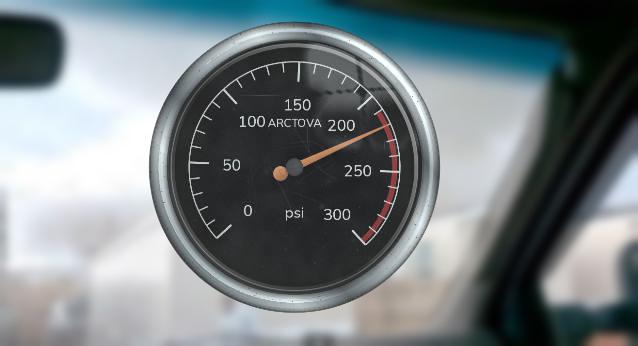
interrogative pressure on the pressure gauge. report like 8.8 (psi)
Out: 220 (psi)
